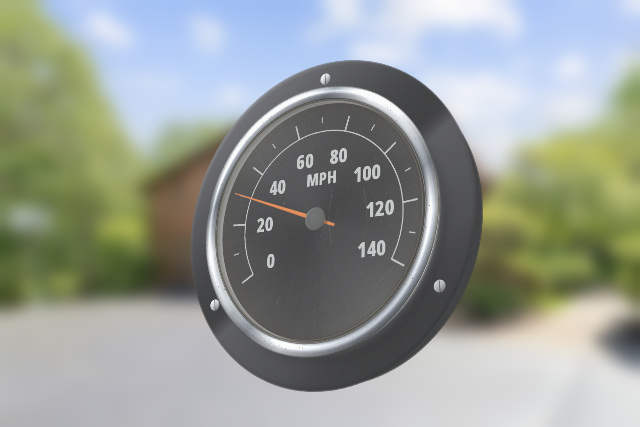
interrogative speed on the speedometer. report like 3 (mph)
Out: 30 (mph)
